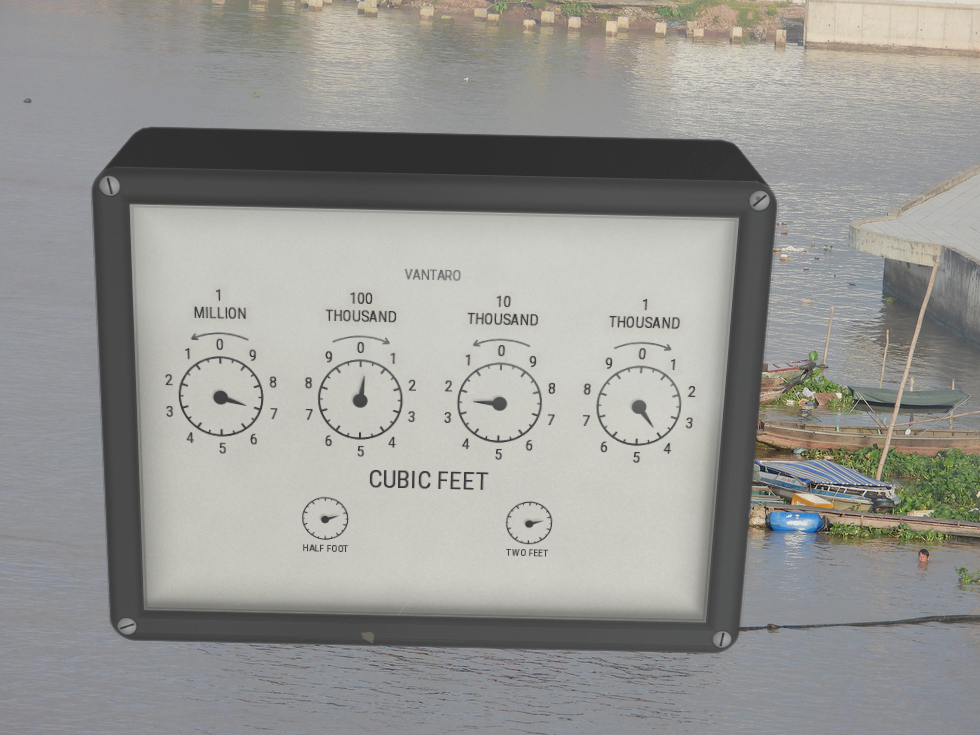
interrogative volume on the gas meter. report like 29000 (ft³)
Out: 702400 (ft³)
